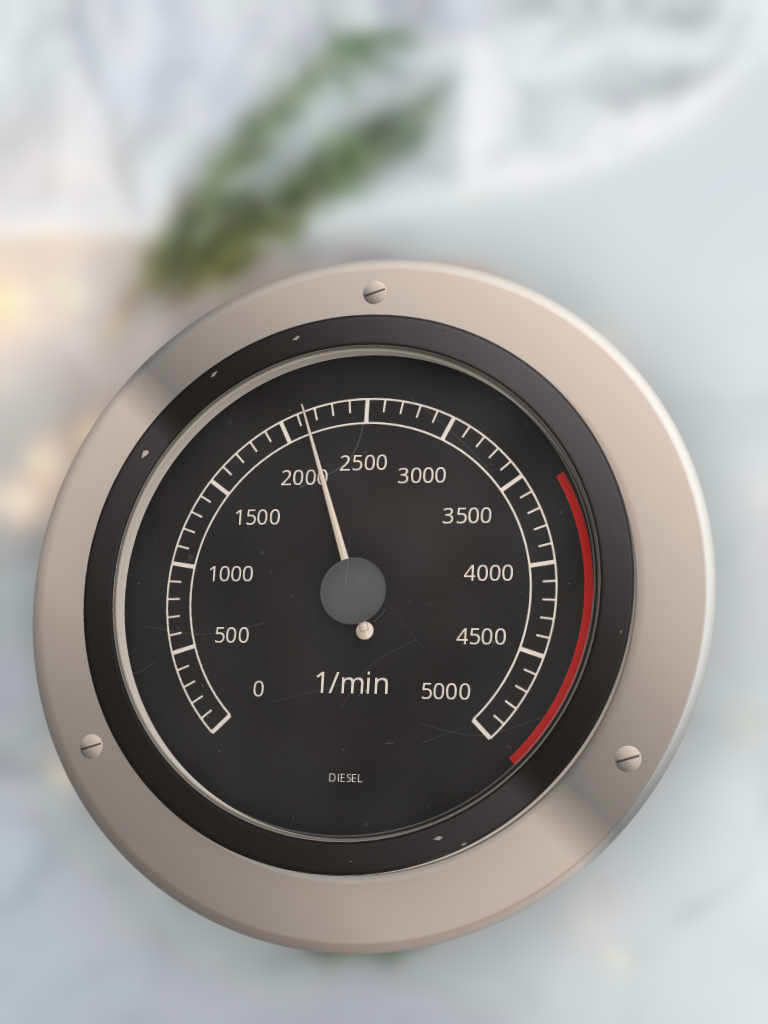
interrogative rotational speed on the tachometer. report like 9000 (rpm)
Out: 2150 (rpm)
